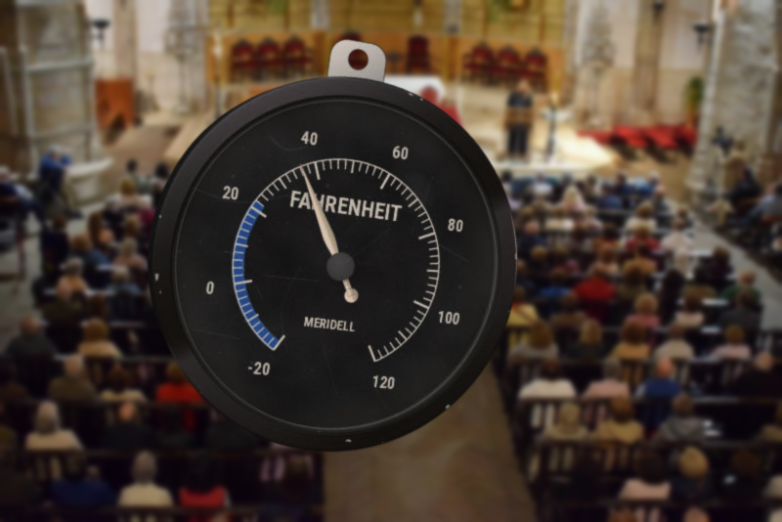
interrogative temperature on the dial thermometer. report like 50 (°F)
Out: 36 (°F)
